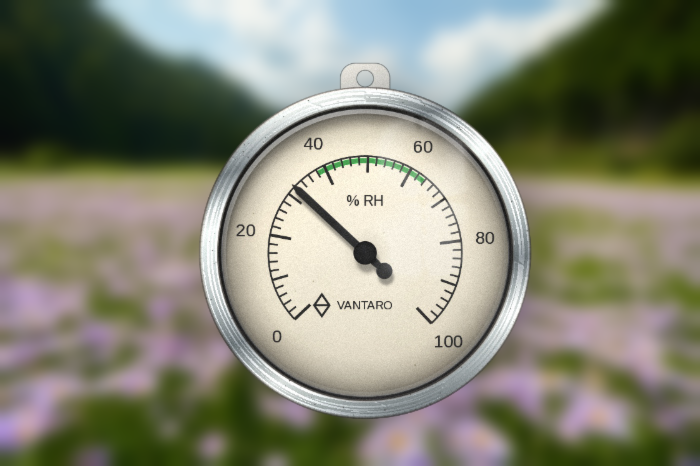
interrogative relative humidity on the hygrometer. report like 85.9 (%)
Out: 32 (%)
